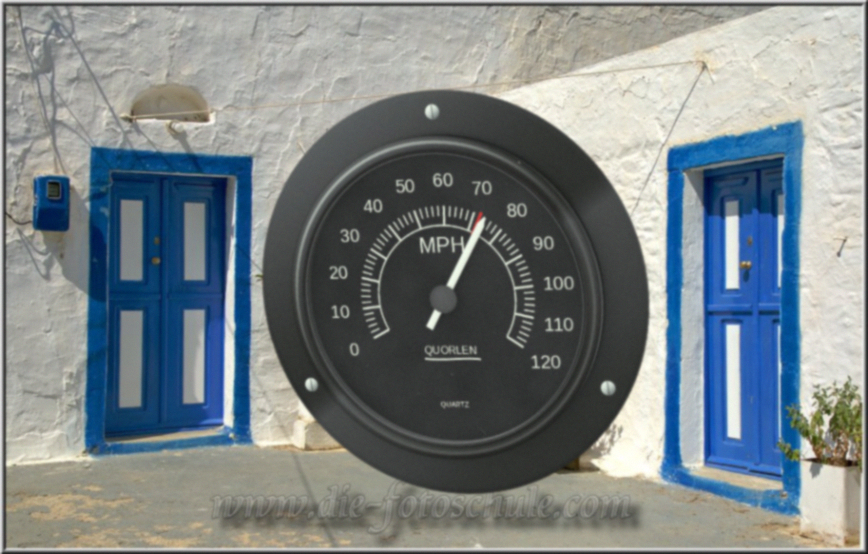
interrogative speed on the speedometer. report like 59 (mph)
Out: 74 (mph)
